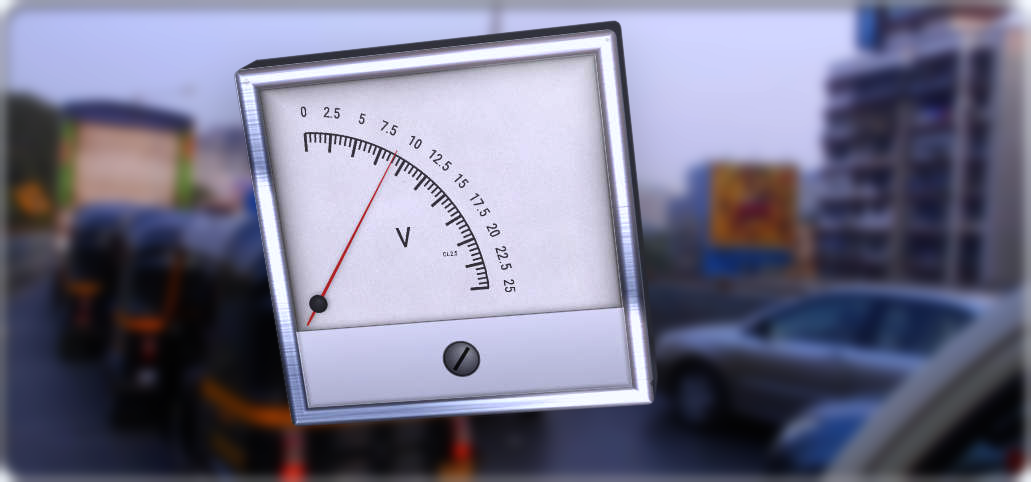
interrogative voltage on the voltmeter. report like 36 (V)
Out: 9 (V)
